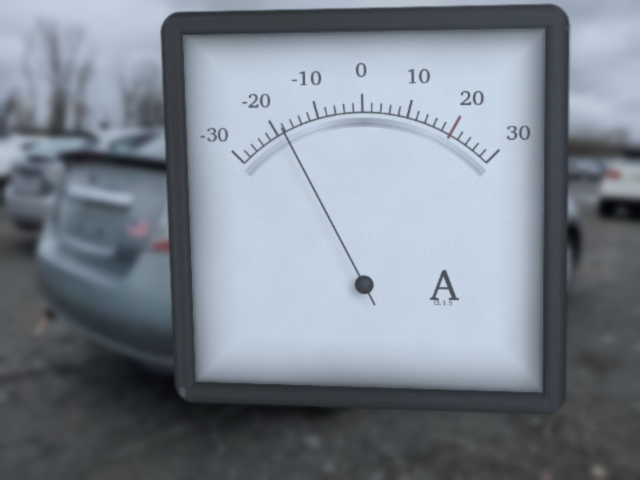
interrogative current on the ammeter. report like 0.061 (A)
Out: -18 (A)
